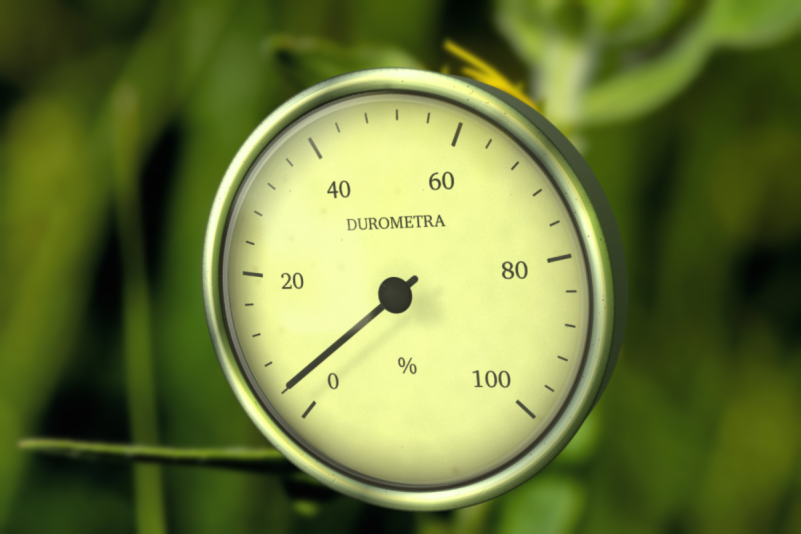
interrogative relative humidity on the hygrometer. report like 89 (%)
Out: 4 (%)
